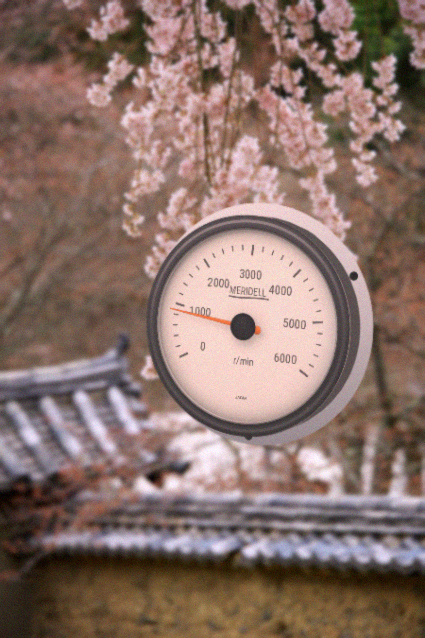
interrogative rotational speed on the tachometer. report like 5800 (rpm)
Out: 900 (rpm)
